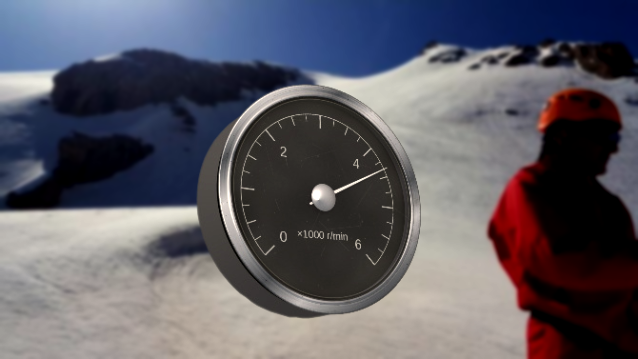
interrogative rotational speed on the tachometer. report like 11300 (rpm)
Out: 4375 (rpm)
